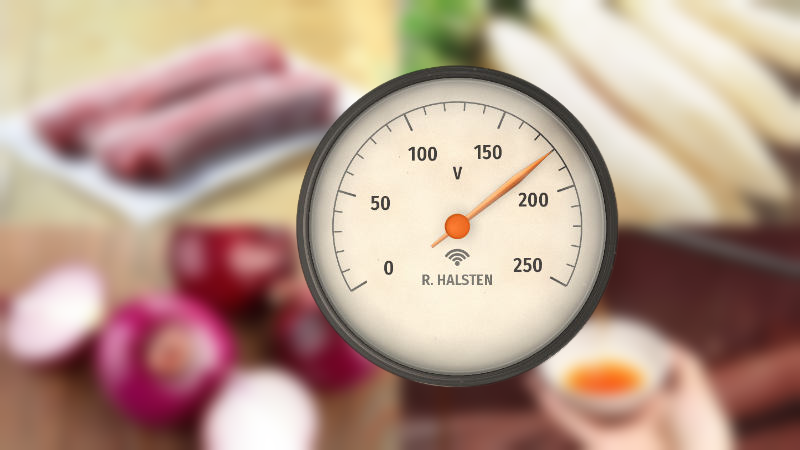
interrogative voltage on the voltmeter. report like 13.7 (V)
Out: 180 (V)
